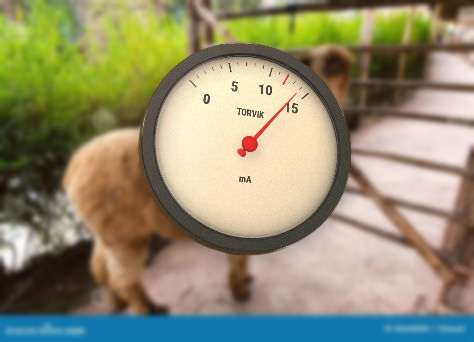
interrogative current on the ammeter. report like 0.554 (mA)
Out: 14 (mA)
